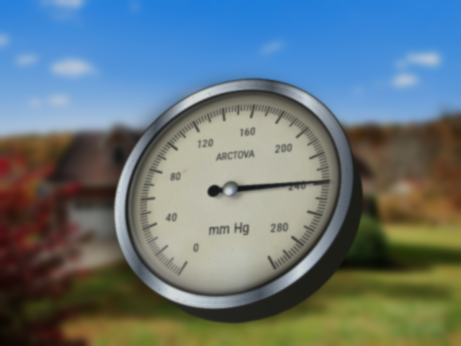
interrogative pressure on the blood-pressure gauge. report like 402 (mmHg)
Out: 240 (mmHg)
